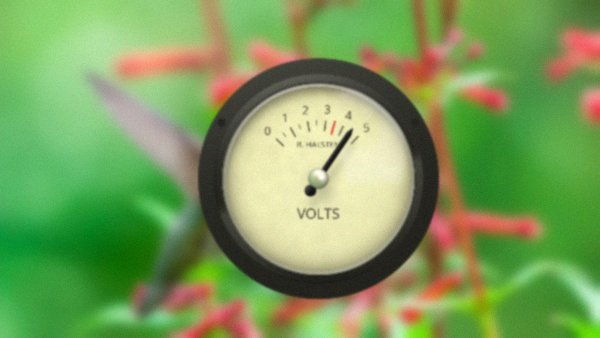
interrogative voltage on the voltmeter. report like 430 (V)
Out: 4.5 (V)
